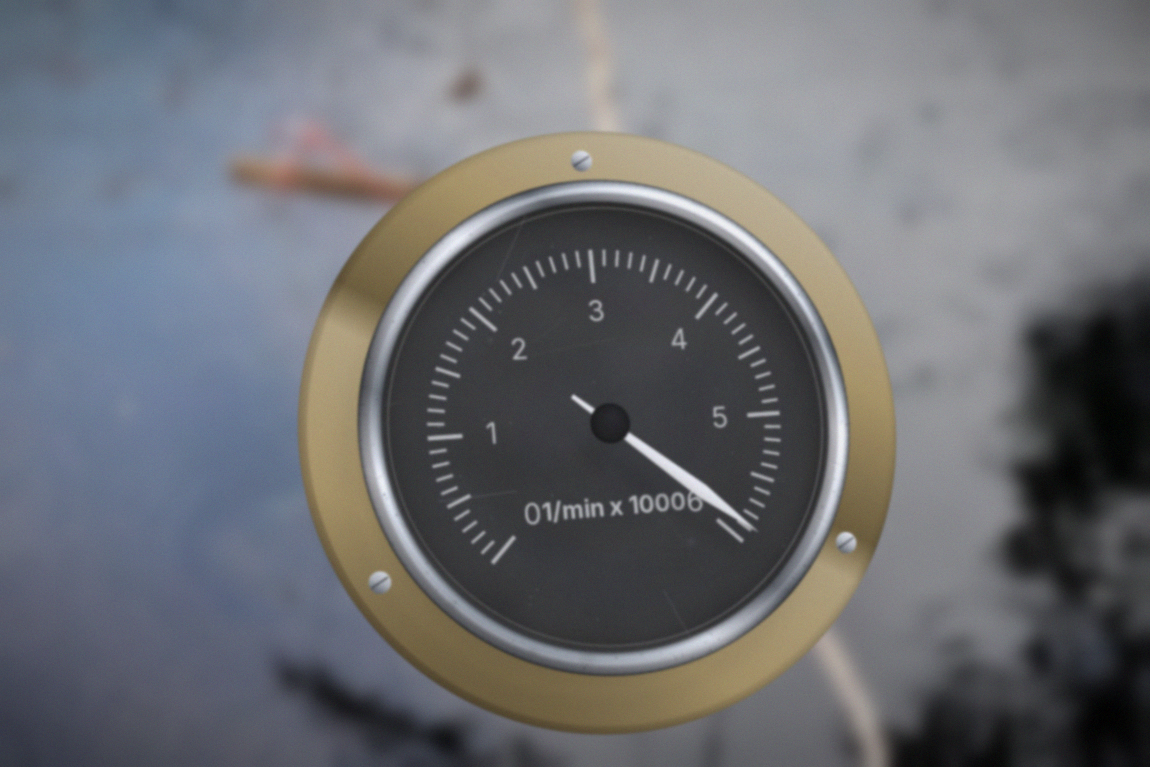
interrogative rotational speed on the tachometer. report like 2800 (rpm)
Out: 5900 (rpm)
